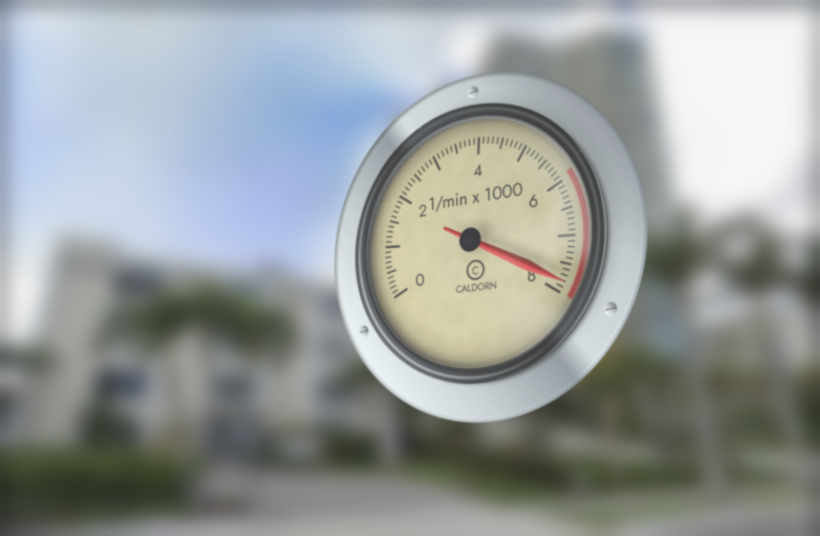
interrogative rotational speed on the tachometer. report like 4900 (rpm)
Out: 7800 (rpm)
